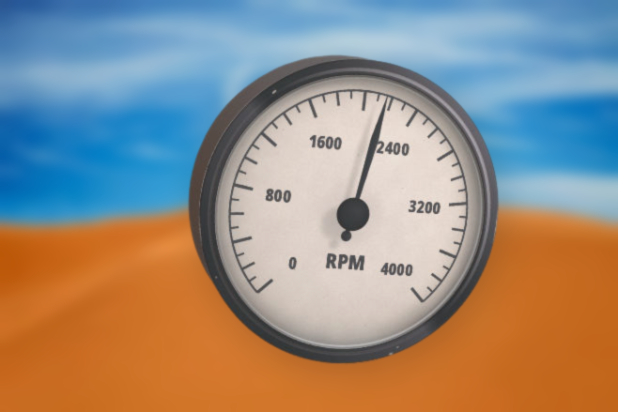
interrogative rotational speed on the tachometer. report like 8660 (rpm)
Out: 2150 (rpm)
